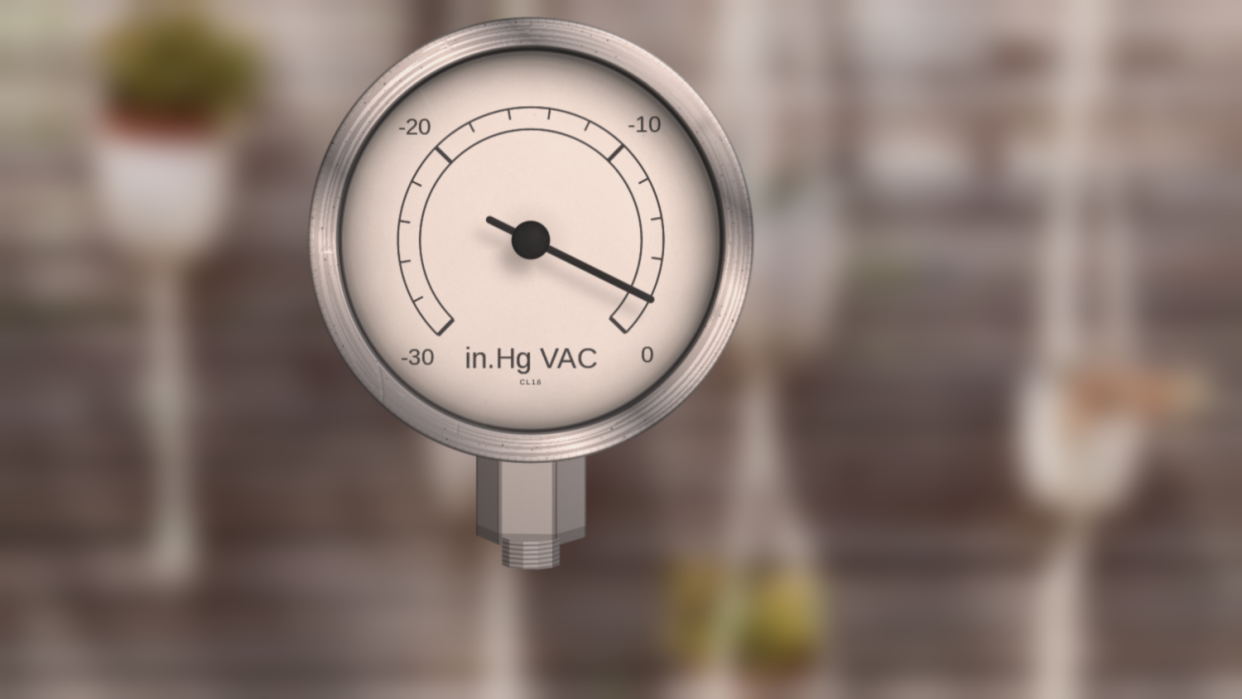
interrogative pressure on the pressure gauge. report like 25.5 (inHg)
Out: -2 (inHg)
